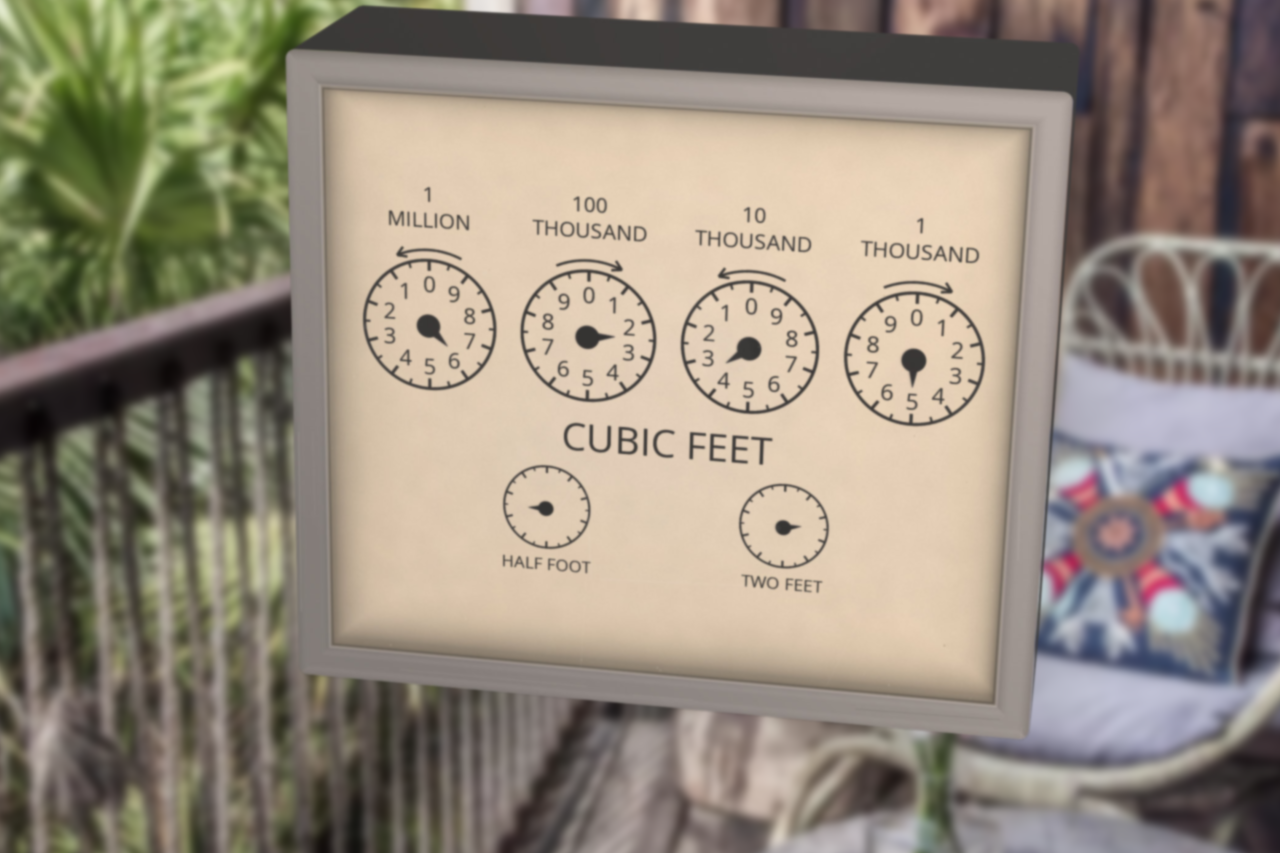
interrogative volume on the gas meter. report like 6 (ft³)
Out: 623500 (ft³)
